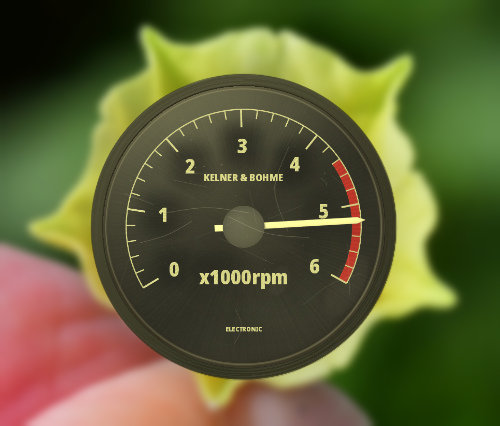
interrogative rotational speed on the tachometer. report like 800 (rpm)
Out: 5200 (rpm)
